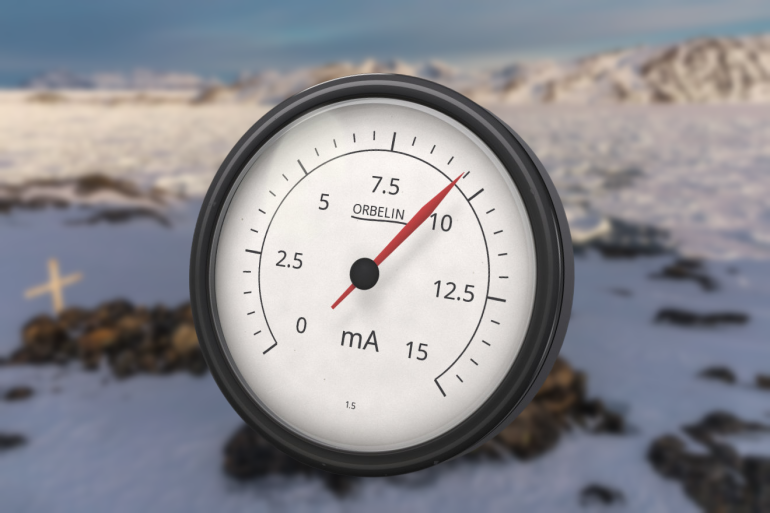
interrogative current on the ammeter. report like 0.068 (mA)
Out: 9.5 (mA)
